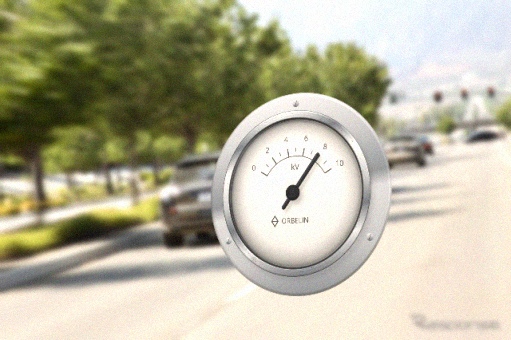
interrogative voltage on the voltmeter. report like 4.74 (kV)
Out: 8 (kV)
